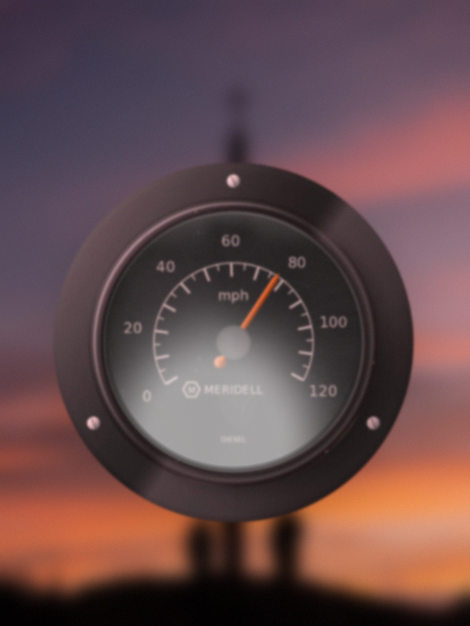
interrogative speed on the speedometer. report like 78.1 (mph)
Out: 77.5 (mph)
